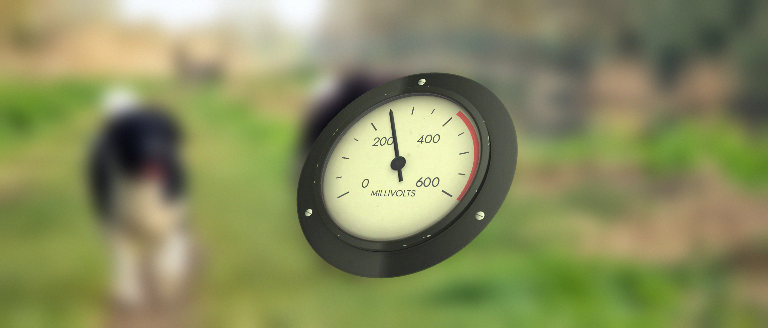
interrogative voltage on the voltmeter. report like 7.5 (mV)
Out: 250 (mV)
